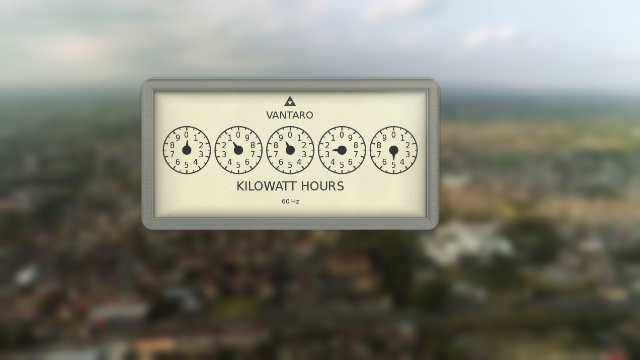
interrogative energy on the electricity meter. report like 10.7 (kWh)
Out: 925 (kWh)
